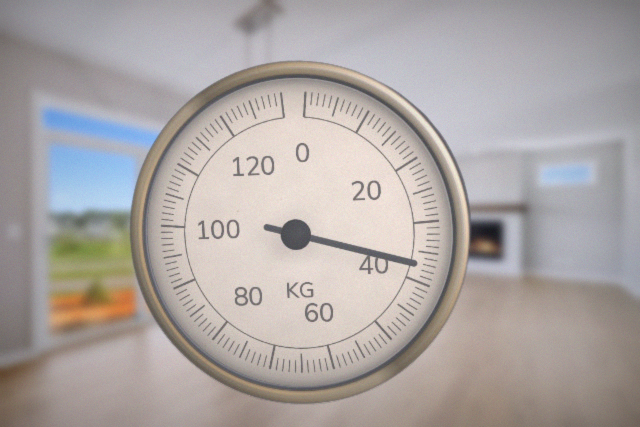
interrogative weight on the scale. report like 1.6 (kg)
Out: 37 (kg)
